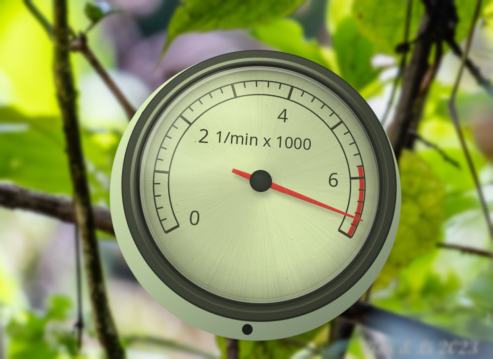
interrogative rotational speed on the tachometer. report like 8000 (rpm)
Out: 6700 (rpm)
